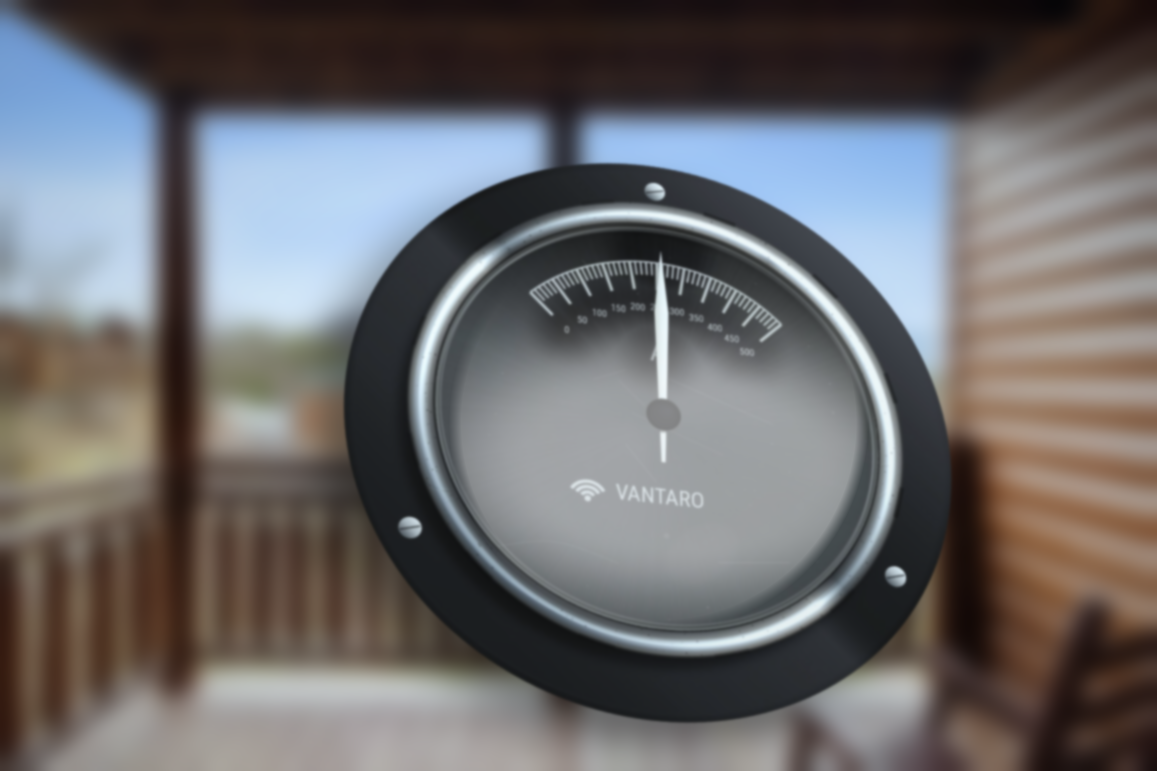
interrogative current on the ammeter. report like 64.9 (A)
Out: 250 (A)
